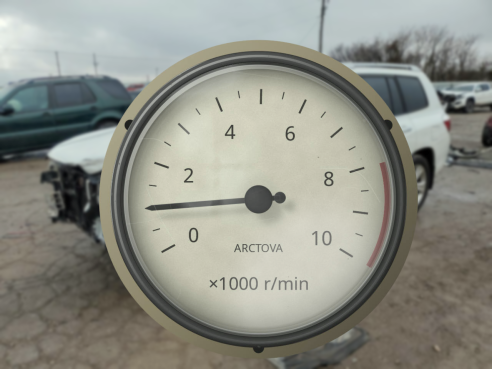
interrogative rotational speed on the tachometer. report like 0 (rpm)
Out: 1000 (rpm)
